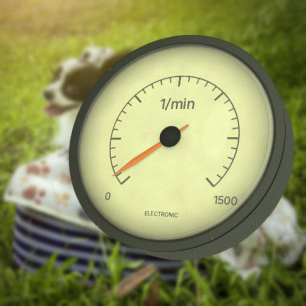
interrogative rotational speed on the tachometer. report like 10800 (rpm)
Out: 50 (rpm)
